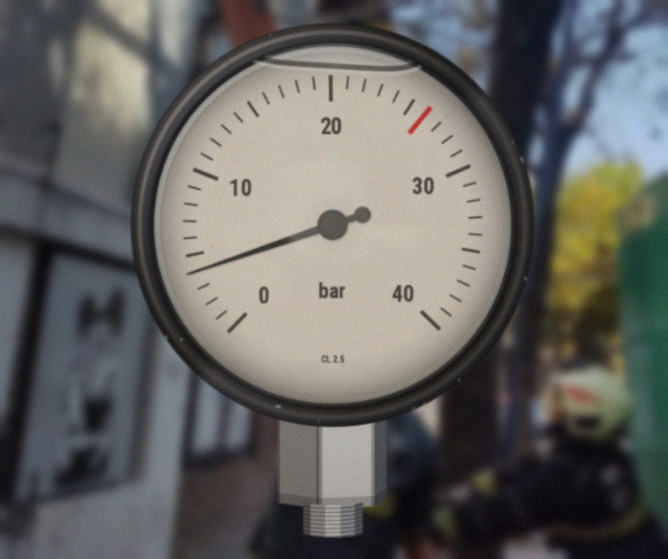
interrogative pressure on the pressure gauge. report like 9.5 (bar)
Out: 4 (bar)
